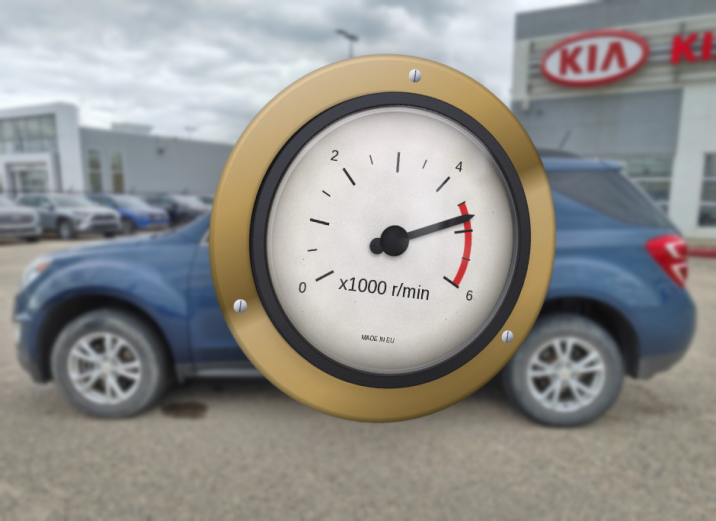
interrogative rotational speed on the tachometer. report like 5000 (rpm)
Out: 4750 (rpm)
